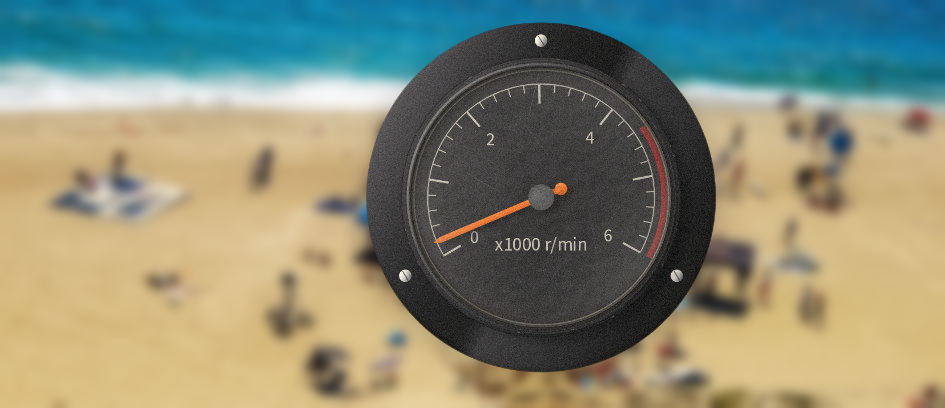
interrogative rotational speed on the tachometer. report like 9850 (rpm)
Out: 200 (rpm)
